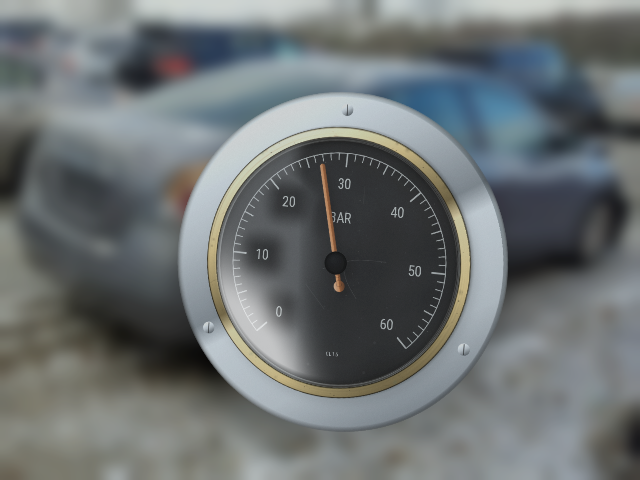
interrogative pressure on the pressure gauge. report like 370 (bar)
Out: 27 (bar)
